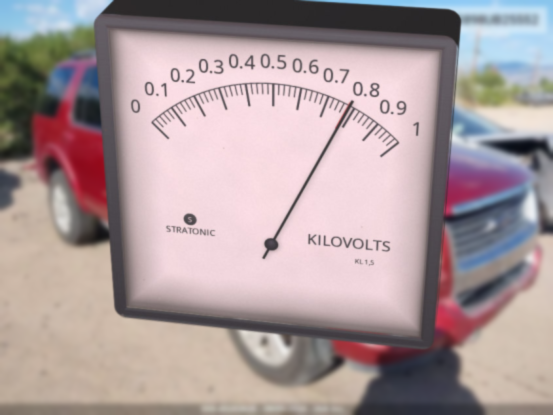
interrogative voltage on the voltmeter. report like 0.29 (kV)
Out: 0.78 (kV)
